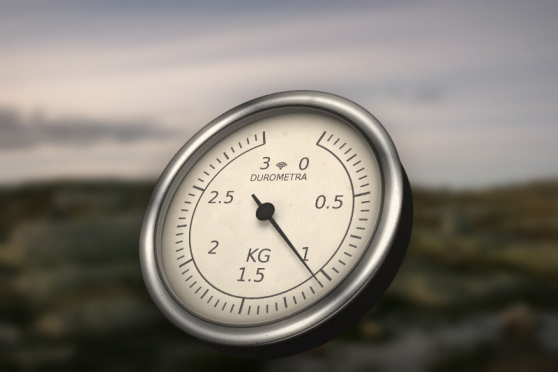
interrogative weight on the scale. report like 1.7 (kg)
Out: 1.05 (kg)
